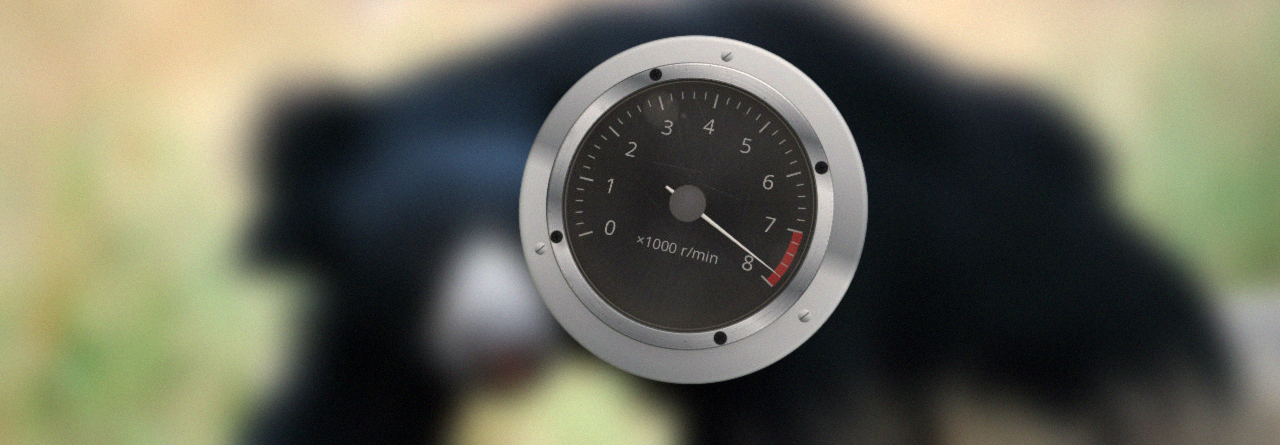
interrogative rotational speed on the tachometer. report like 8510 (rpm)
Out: 7800 (rpm)
